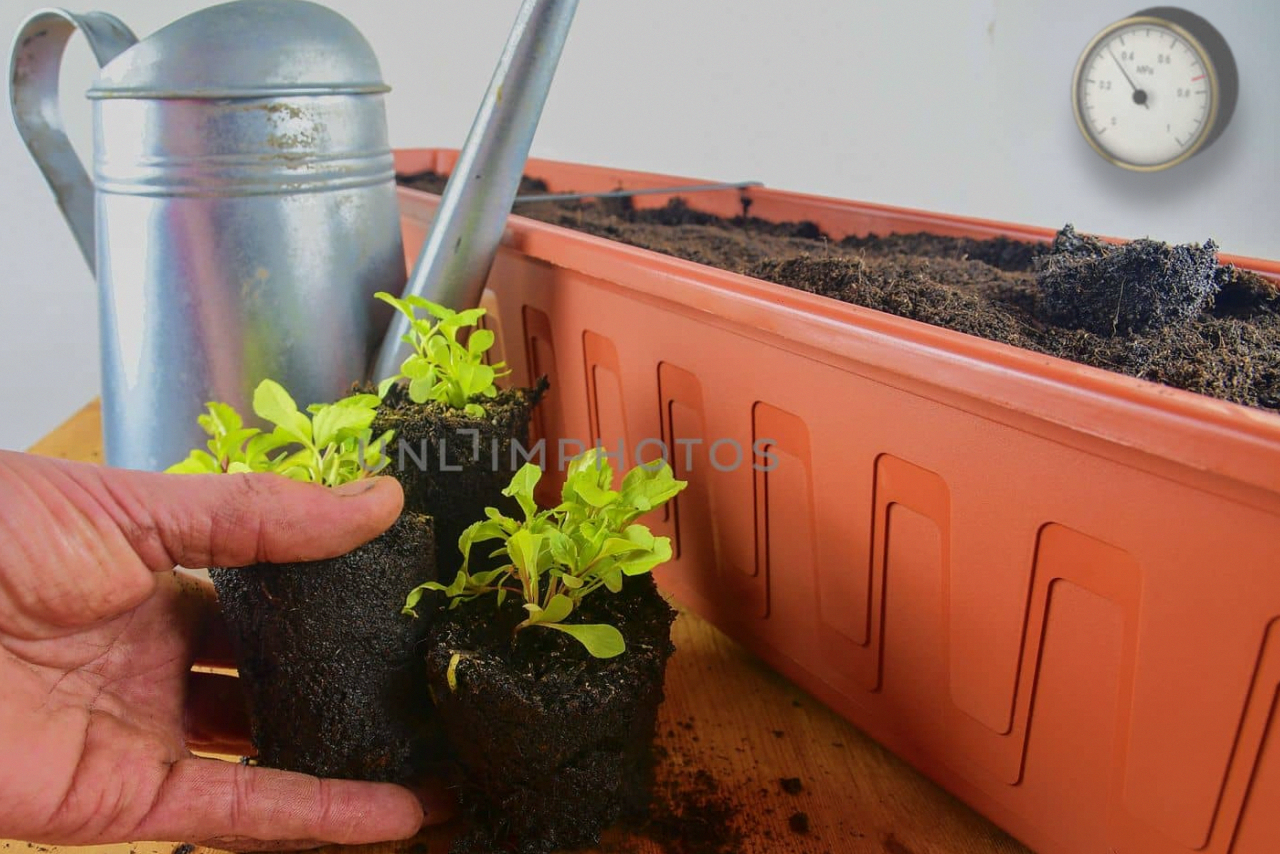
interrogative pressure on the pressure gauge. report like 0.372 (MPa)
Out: 0.35 (MPa)
